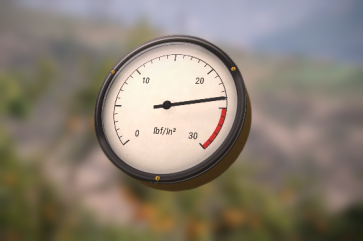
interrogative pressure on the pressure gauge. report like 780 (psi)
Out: 24 (psi)
